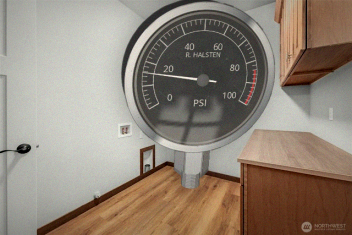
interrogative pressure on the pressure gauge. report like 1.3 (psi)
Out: 16 (psi)
